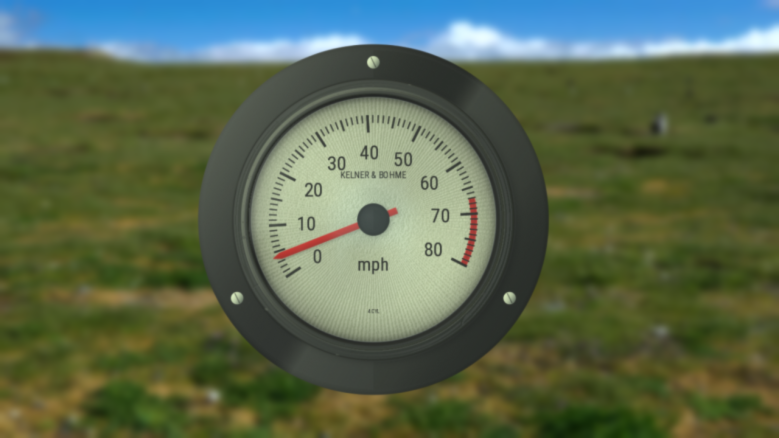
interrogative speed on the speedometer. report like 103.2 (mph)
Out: 4 (mph)
